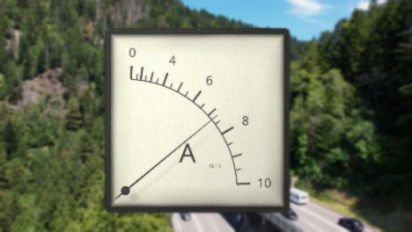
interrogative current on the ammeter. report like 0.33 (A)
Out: 7.25 (A)
